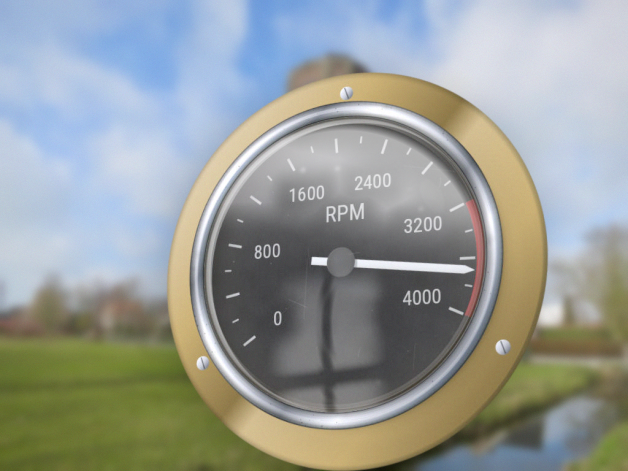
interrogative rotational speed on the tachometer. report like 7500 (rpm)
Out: 3700 (rpm)
